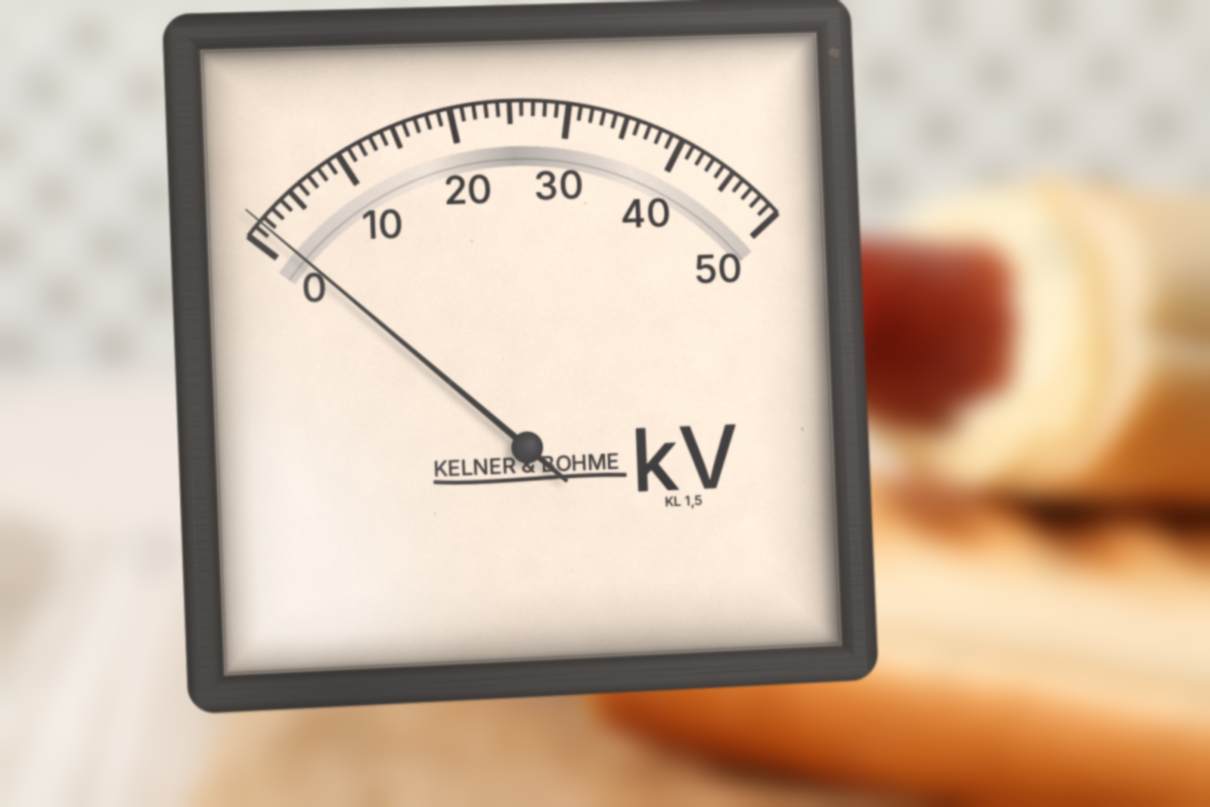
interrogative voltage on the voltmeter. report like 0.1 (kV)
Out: 1.5 (kV)
